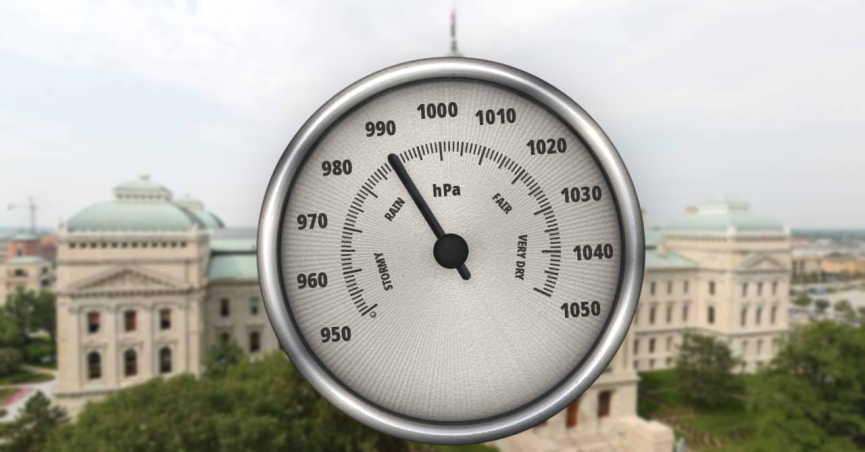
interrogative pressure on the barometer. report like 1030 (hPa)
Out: 989 (hPa)
